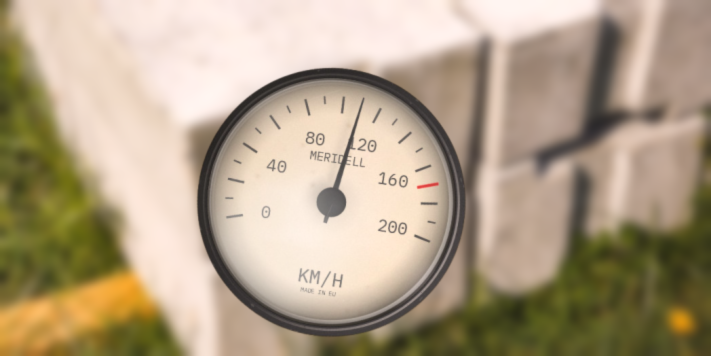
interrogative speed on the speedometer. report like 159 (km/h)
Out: 110 (km/h)
